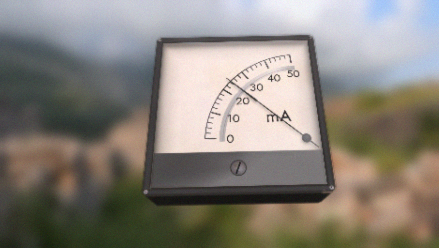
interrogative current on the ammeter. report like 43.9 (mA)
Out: 24 (mA)
